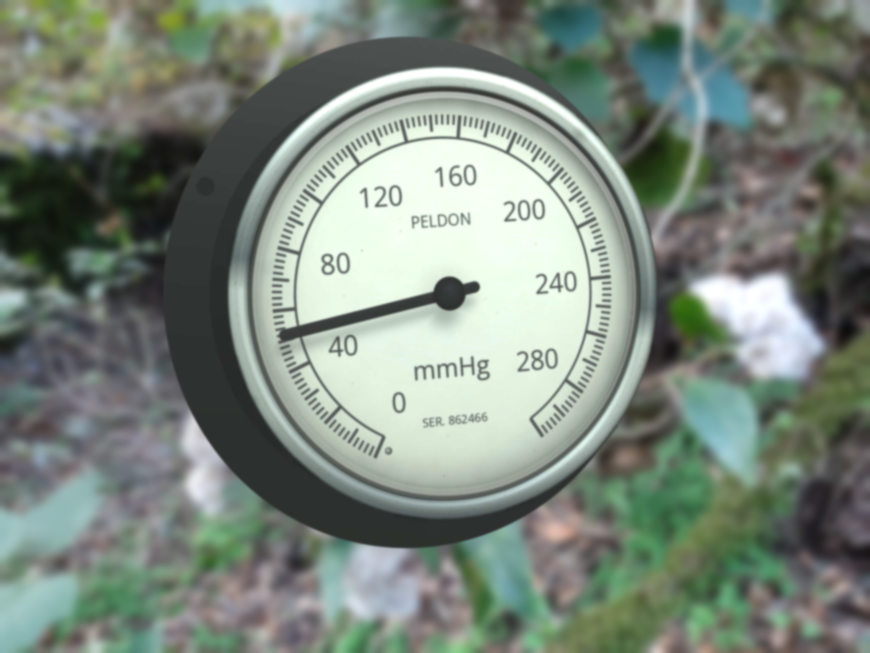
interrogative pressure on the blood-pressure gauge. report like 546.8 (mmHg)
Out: 52 (mmHg)
